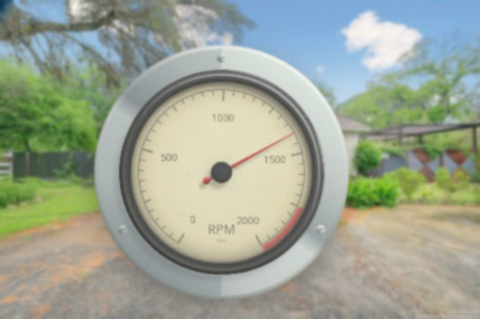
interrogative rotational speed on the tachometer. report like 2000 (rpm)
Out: 1400 (rpm)
